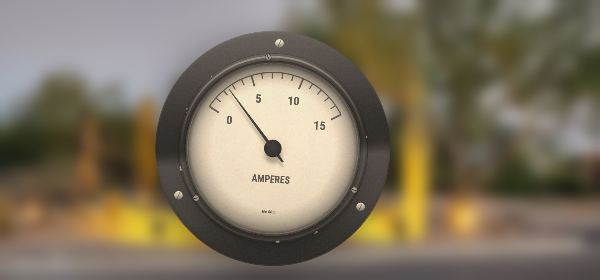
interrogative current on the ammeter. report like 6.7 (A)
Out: 2.5 (A)
